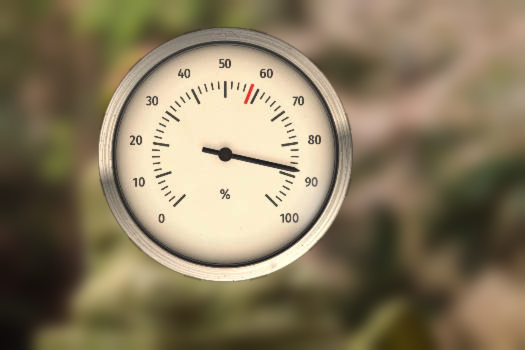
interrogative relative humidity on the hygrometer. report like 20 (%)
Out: 88 (%)
